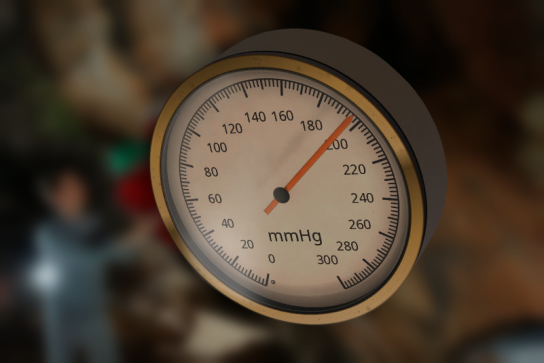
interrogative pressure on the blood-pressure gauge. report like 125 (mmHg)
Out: 196 (mmHg)
